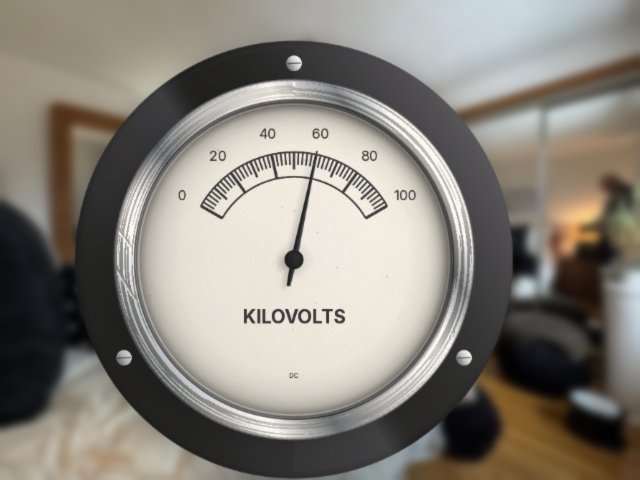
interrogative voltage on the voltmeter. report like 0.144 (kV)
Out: 60 (kV)
